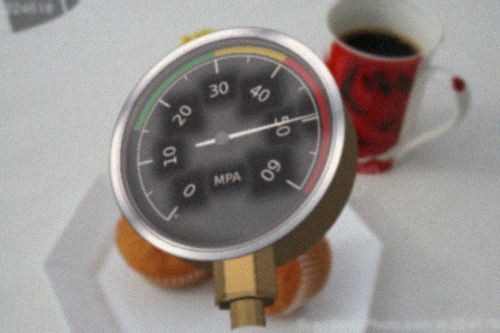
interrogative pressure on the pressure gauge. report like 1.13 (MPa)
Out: 50 (MPa)
